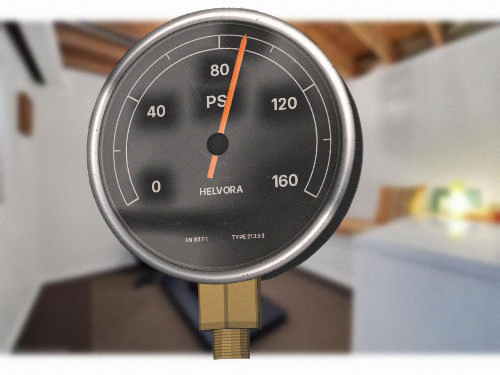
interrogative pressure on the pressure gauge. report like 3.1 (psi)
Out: 90 (psi)
